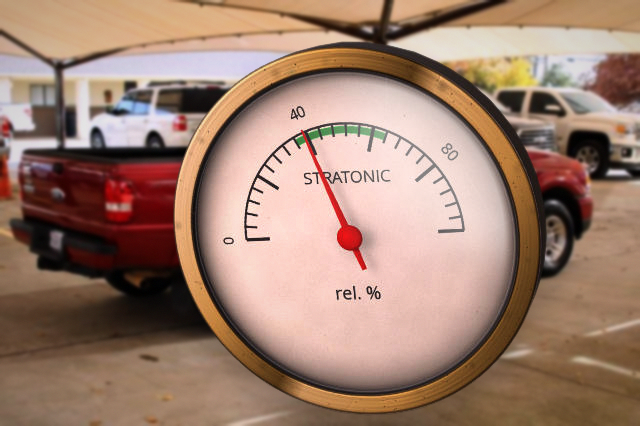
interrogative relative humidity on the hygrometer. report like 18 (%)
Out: 40 (%)
